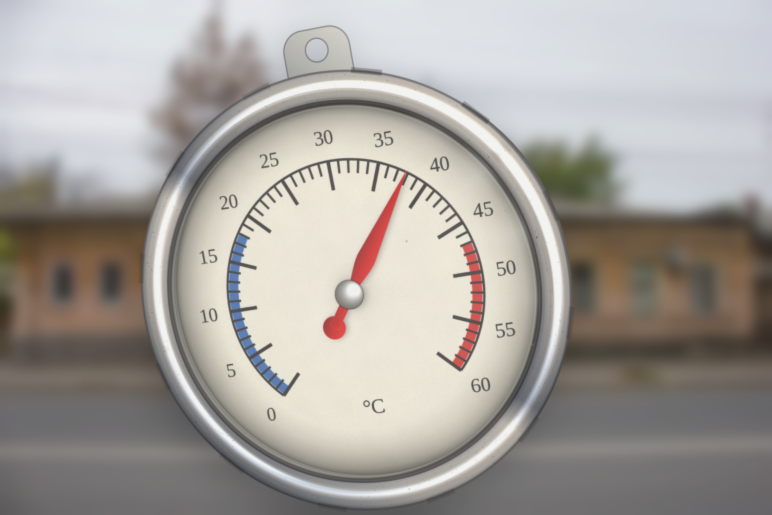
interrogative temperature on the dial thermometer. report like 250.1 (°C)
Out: 38 (°C)
